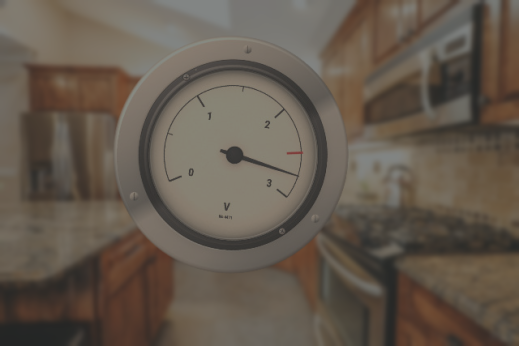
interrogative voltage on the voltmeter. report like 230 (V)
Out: 2.75 (V)
